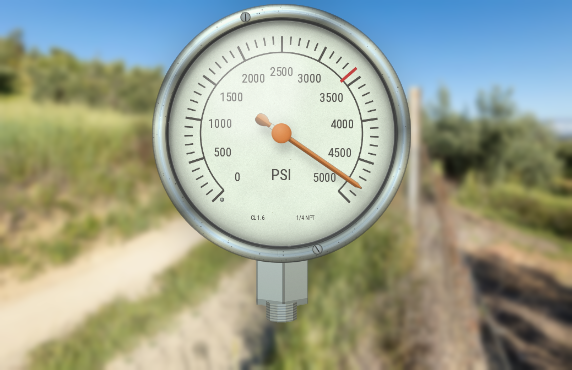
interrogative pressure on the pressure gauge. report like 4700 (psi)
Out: 4800 (psi)
